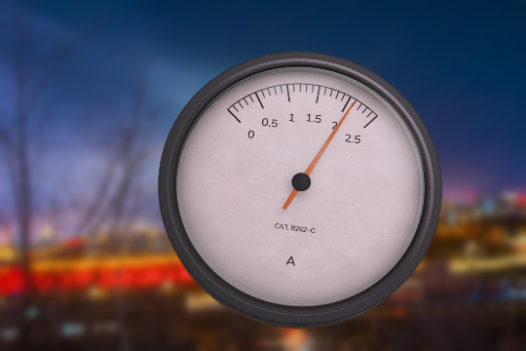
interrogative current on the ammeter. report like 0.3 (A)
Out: 2.1 (A)
